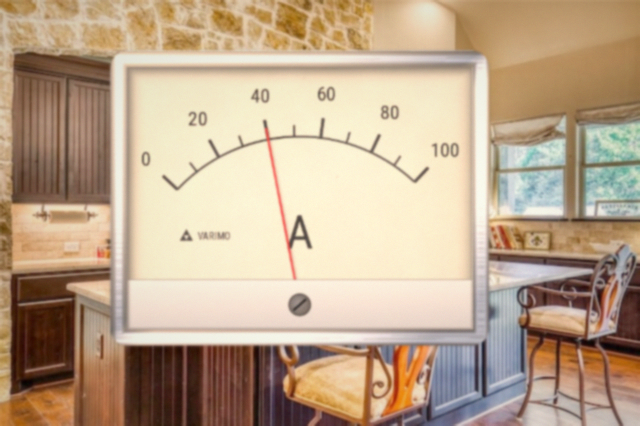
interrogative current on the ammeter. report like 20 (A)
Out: 40 (A)
